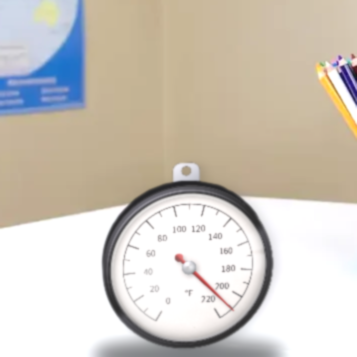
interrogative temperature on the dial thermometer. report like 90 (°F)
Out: 210 (°F)
